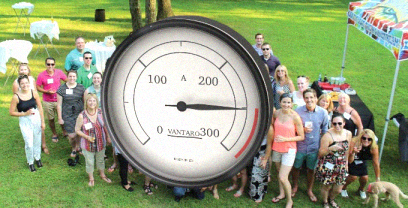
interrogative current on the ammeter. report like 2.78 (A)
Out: 250 (A)
